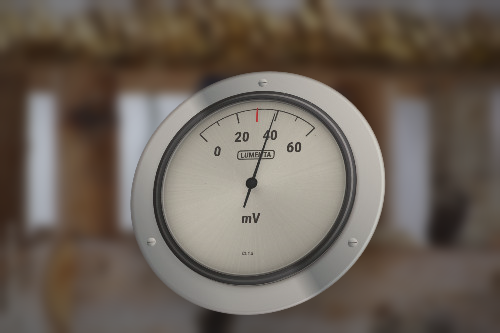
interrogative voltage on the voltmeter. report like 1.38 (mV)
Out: 40 (mV)
